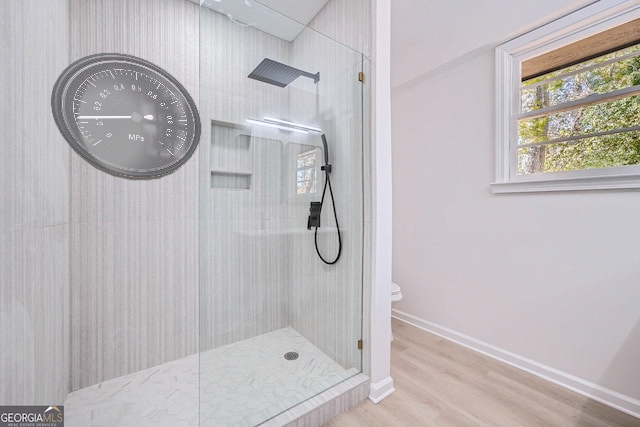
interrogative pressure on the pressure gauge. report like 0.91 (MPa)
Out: 0.12 (MPa)
